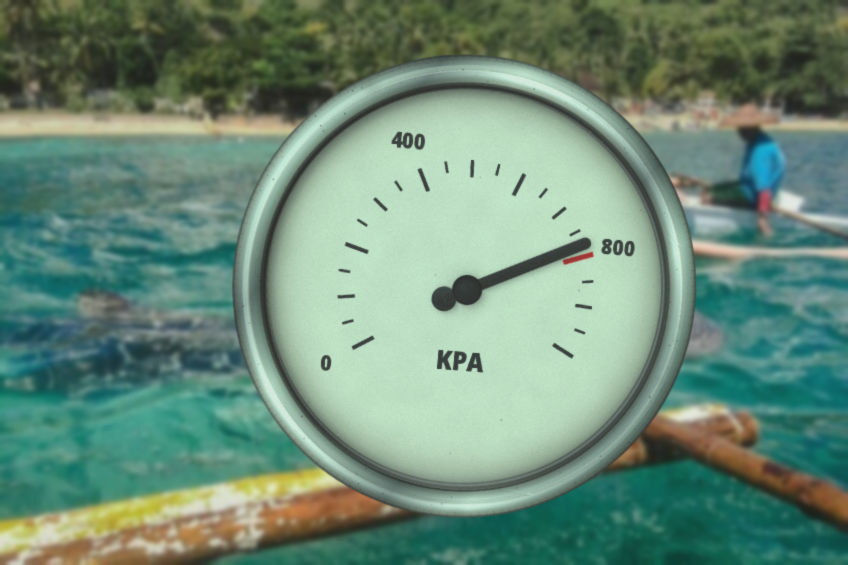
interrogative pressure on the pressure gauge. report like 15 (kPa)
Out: 775 (kPa)
